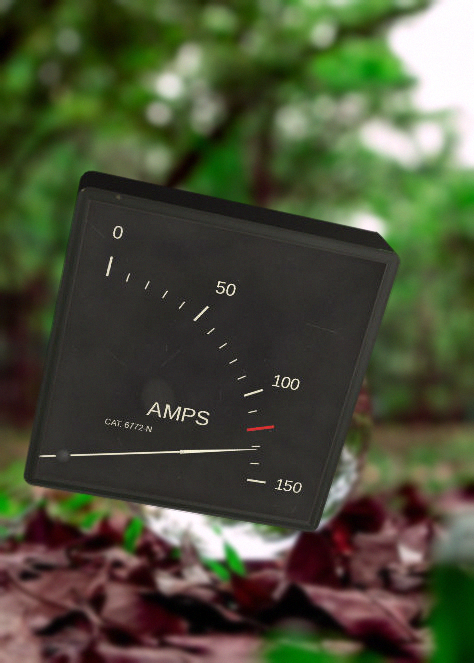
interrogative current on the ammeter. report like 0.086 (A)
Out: 130 (A)
